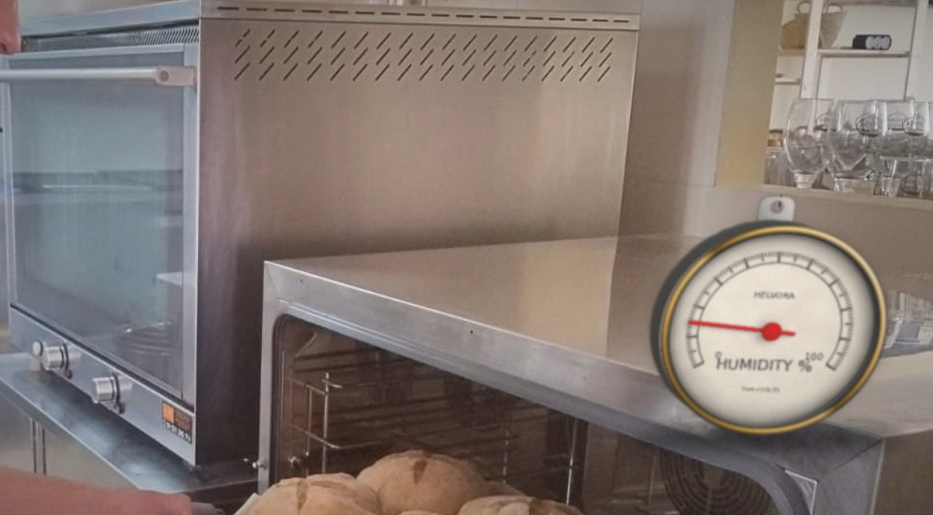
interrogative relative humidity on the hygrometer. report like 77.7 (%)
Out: 15 (%)
